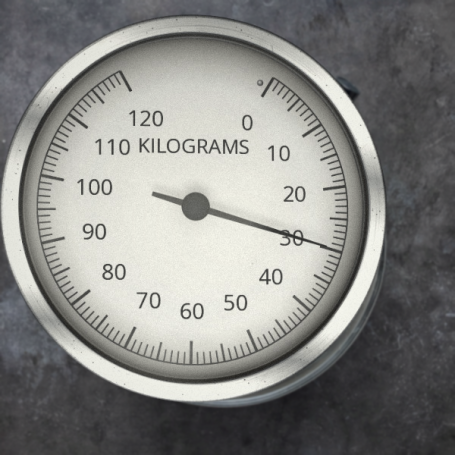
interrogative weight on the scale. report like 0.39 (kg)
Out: 30 (kg)
